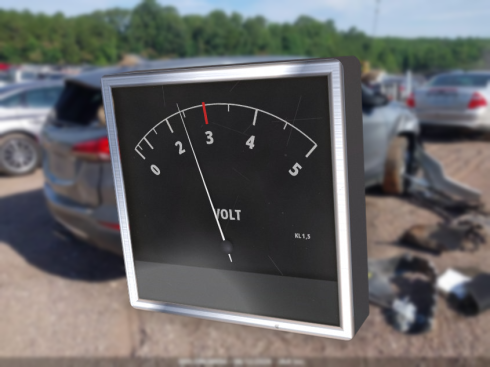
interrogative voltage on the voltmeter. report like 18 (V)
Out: 2.5 (V)
